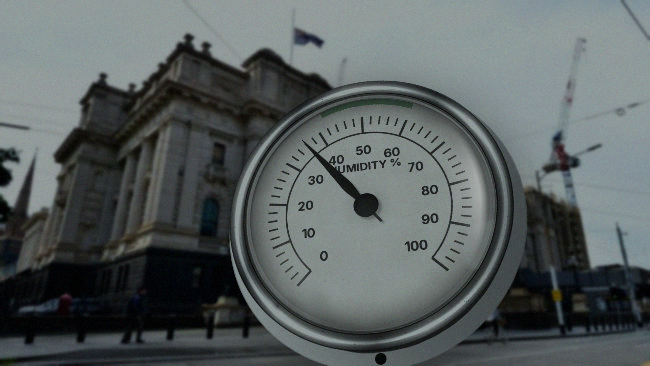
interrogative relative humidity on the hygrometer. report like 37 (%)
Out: 36 (%)
